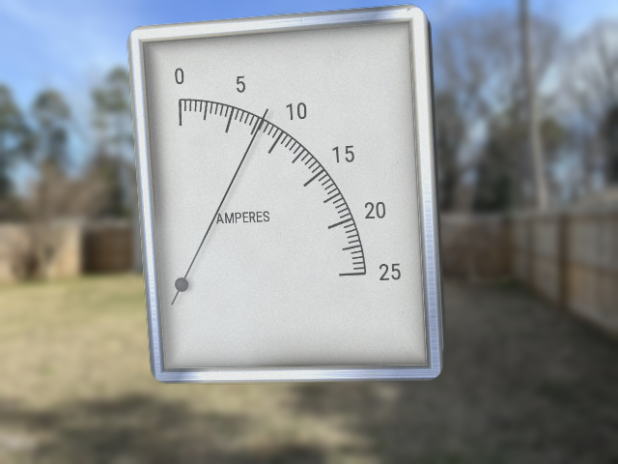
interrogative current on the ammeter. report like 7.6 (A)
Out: 8 (A)
